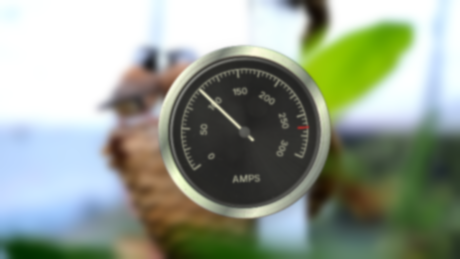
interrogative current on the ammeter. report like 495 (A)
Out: 100 (A)
